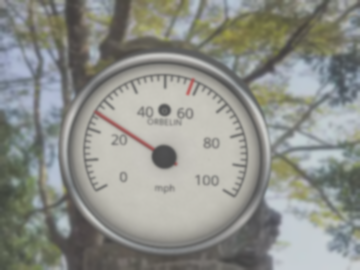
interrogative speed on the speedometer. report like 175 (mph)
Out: 26 (mph)
